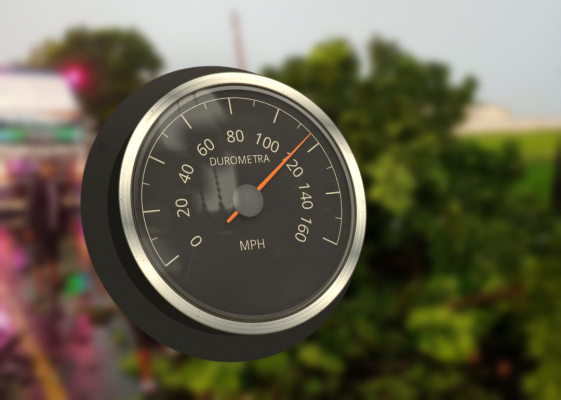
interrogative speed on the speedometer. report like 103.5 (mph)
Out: 115 (mph)
